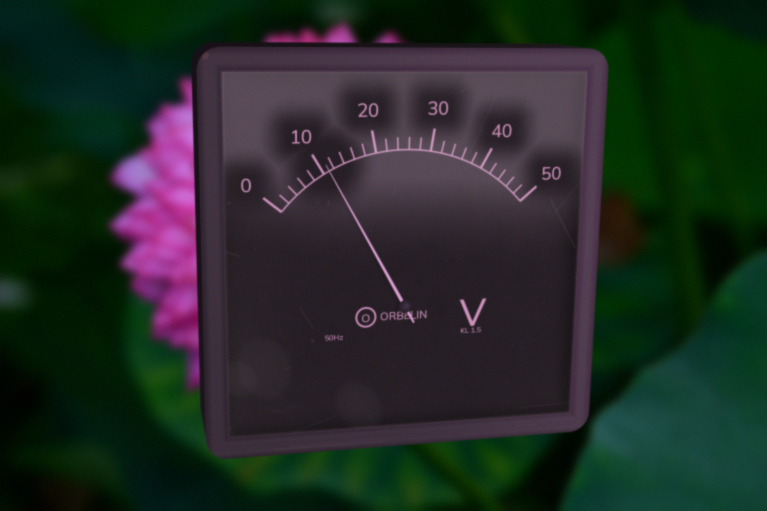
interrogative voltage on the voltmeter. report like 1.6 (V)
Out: 11 (V)
